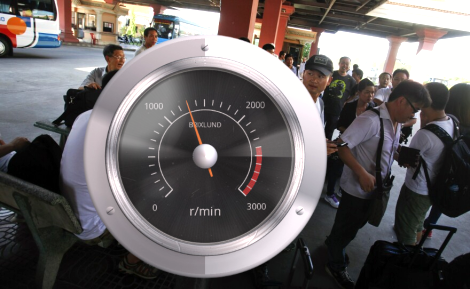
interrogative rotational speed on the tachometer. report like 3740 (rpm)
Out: 1300 (rpm)
